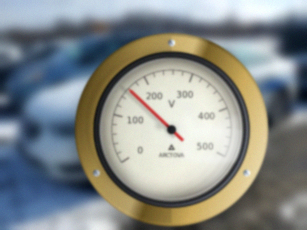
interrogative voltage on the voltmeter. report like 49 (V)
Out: 160 (V)
